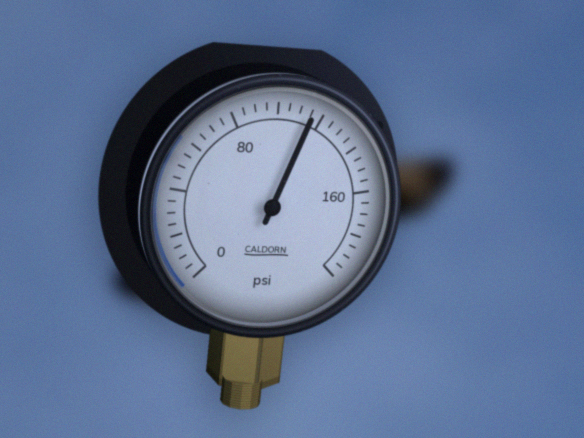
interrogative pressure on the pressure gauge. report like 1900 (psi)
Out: 115 (psi)
